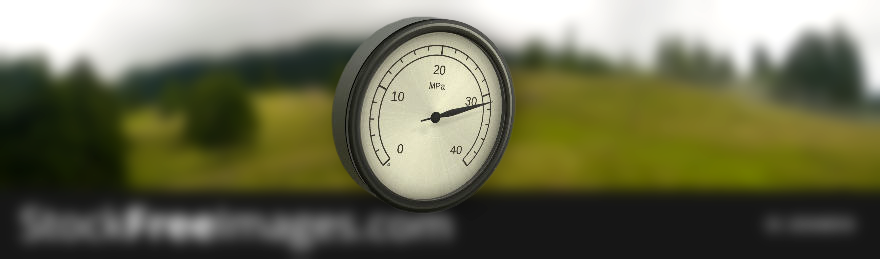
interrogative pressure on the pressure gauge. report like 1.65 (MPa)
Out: 31 (MPa)
